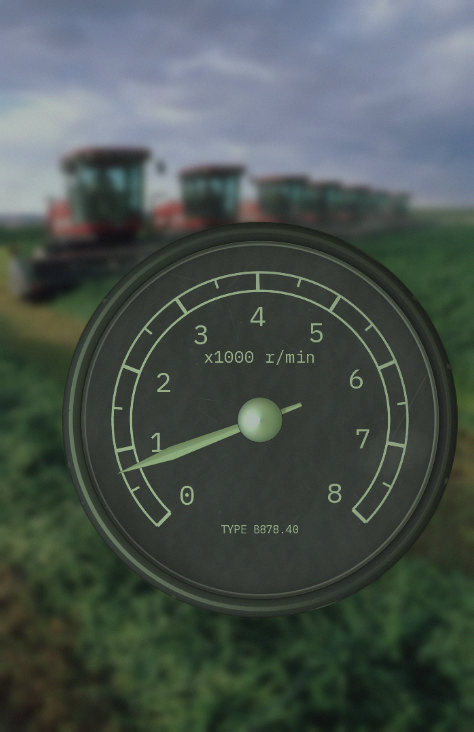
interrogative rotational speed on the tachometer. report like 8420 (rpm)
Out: 750 (rpm)
